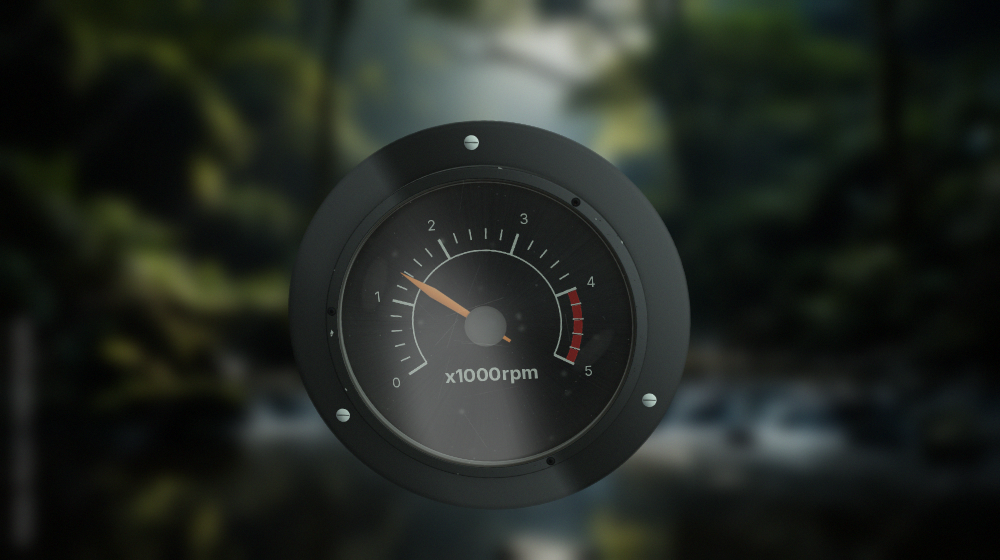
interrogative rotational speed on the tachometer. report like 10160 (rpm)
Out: 1400 (rpm)
